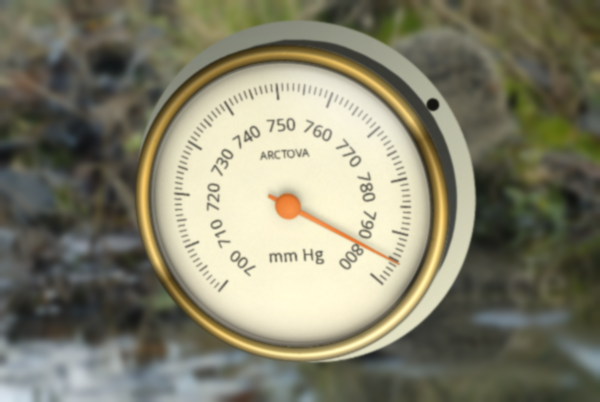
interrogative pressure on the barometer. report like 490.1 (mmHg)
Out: 795 (mmHg)
